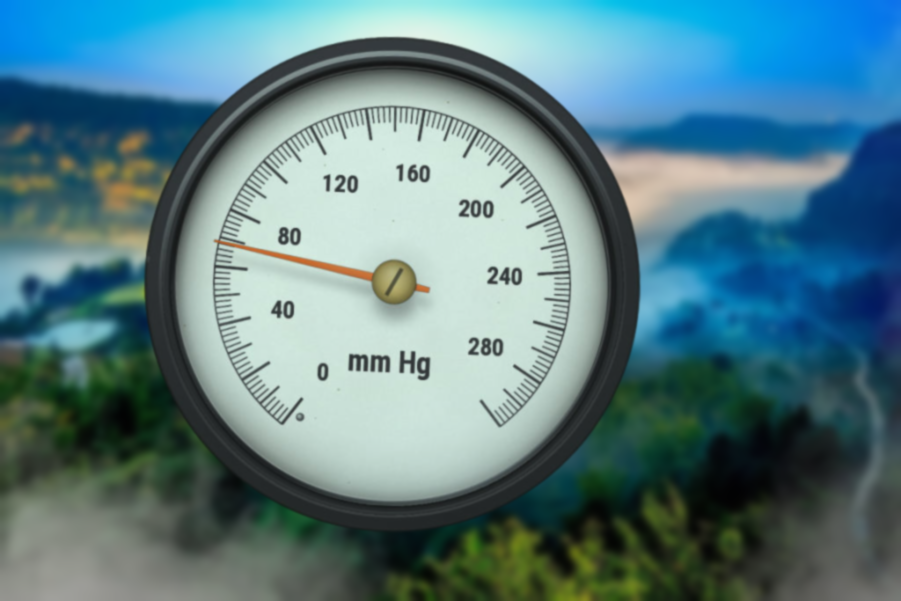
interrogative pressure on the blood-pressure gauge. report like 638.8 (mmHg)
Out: 68 (mmHg)
